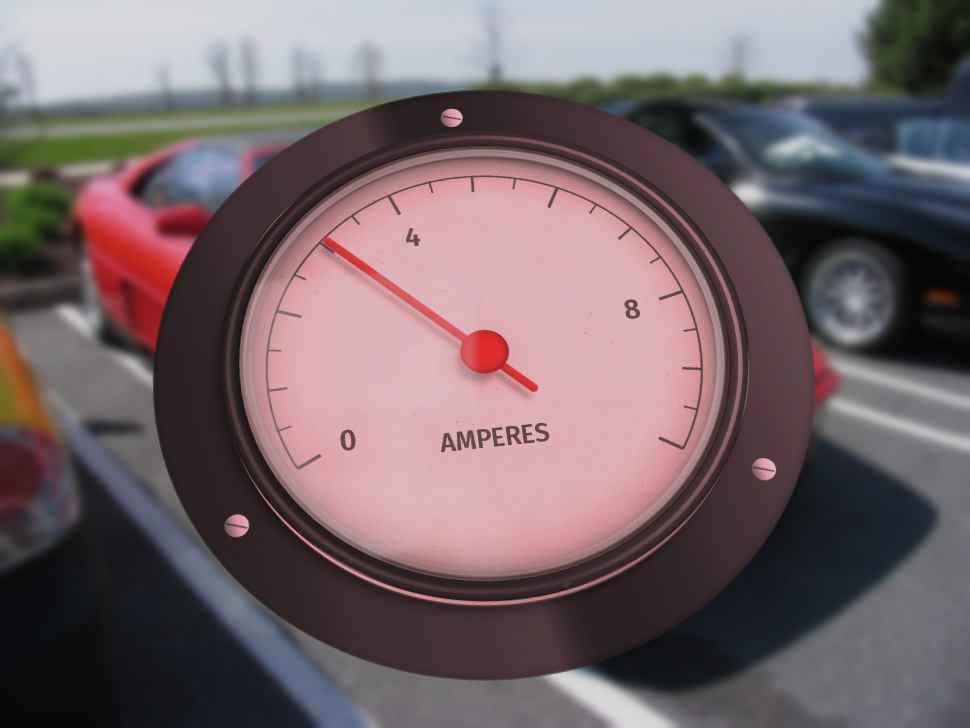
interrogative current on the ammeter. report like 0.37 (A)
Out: 3 (A)
